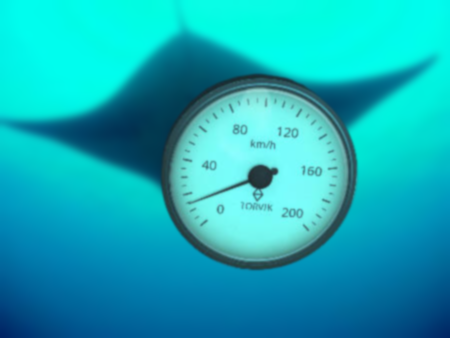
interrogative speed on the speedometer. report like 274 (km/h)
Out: 15 (km/h)
